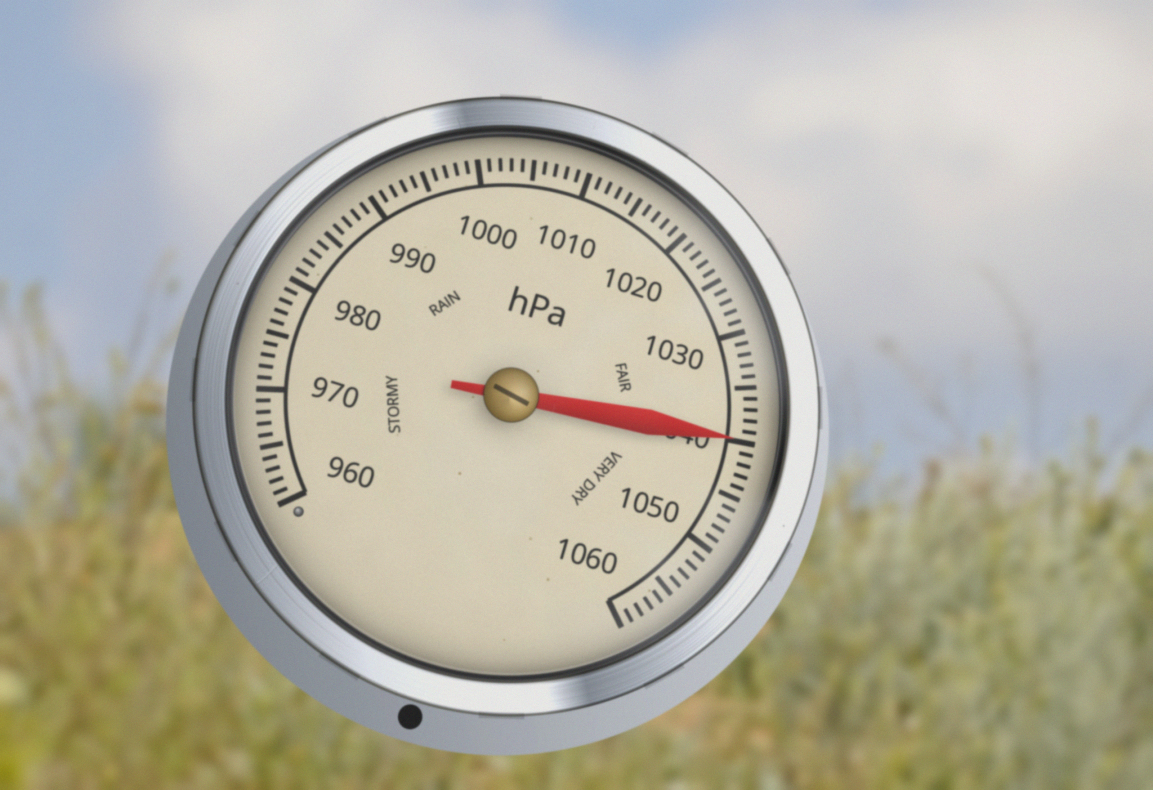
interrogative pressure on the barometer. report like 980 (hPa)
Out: 1040 (hPa)
